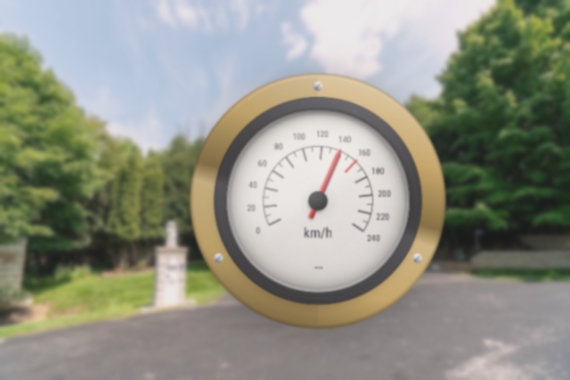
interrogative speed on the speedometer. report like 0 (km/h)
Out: 140 (km/h)
